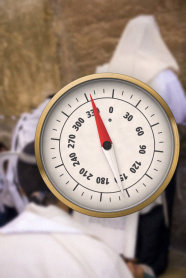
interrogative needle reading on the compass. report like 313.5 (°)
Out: 335 (°)
